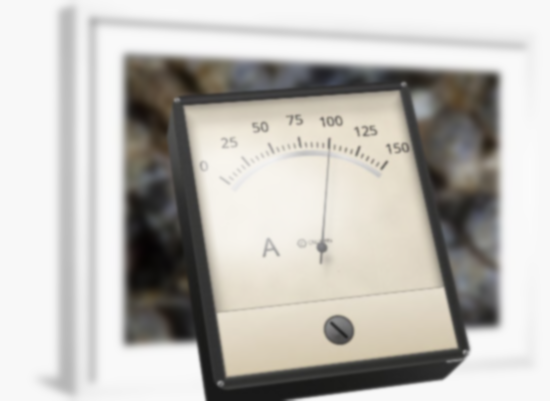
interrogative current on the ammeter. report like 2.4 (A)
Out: 100 (A)
